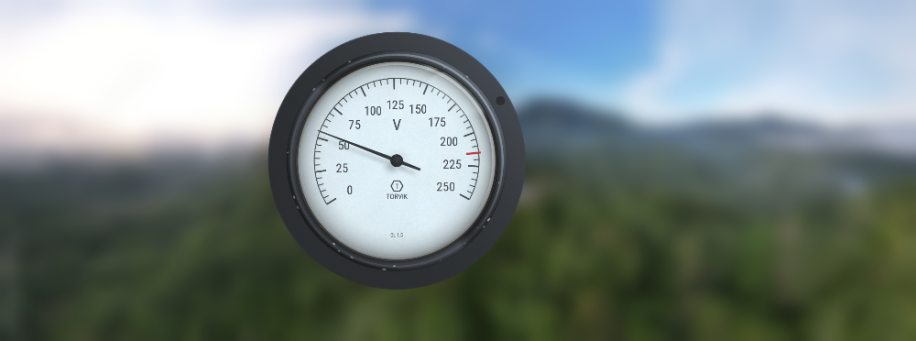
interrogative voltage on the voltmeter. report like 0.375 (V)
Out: 55 (V)
